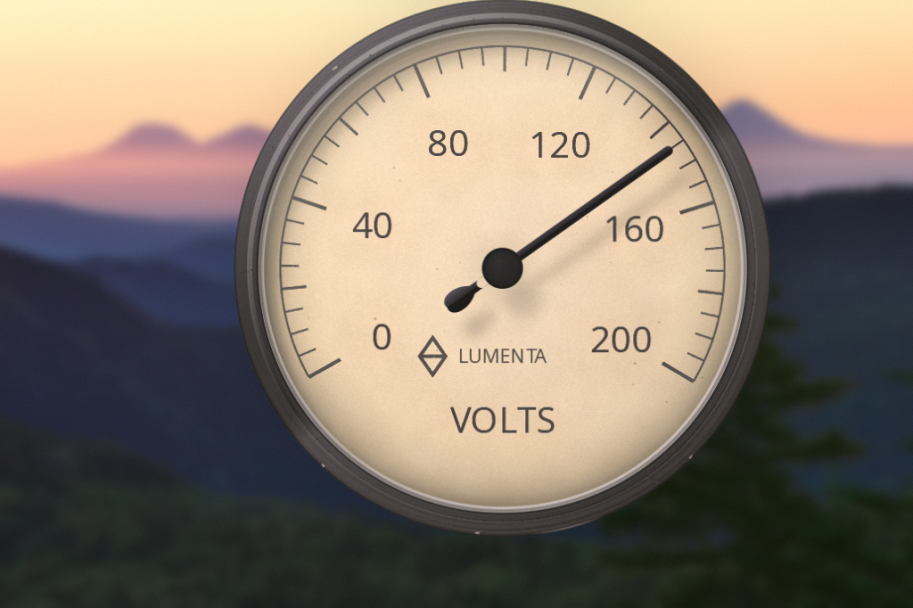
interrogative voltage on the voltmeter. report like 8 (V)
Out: 145 (V)
